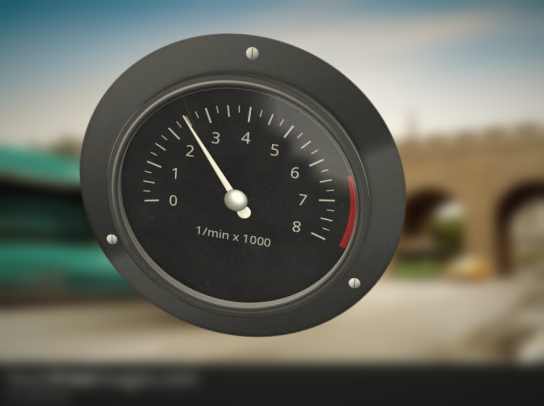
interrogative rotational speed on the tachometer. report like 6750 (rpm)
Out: 2500 (rpm)
